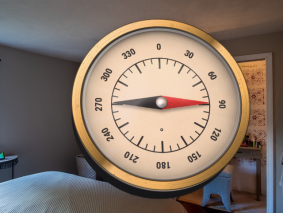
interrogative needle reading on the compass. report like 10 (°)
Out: 90 (°)
